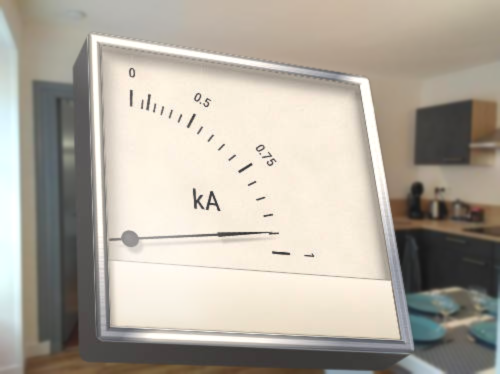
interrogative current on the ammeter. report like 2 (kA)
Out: 0.95 (kA)
